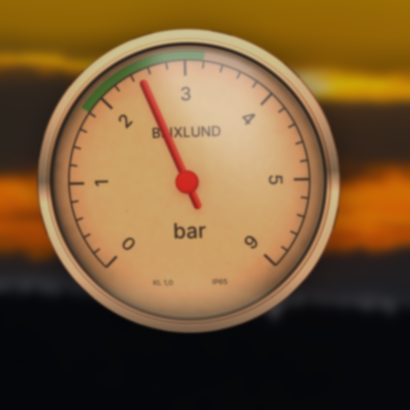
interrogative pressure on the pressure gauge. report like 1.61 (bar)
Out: 2.5 (bar)
